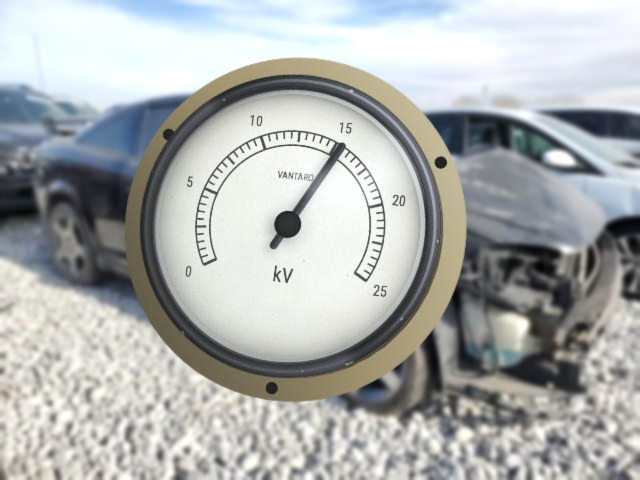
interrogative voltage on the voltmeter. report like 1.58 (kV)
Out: 15.5 (kV)
